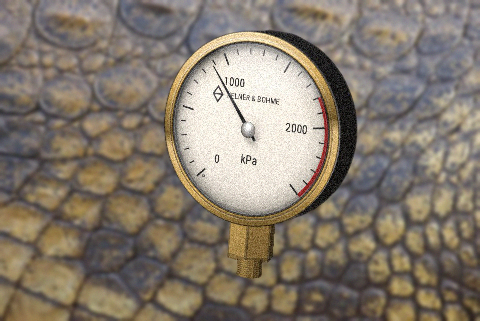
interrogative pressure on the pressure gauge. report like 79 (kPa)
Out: 900 (kPa)
